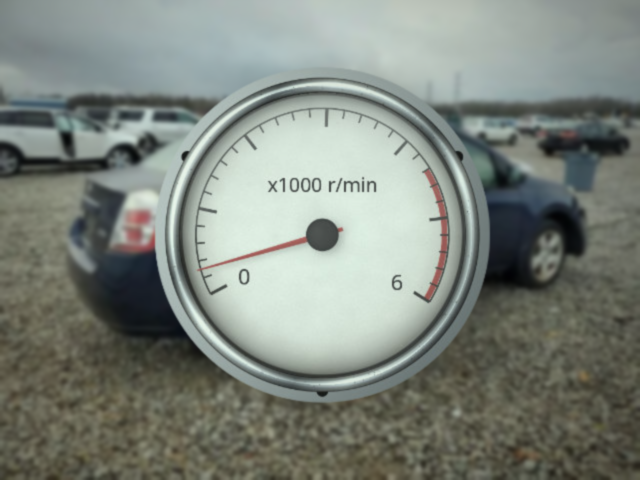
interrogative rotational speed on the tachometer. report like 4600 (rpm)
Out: 300 (rpm)
